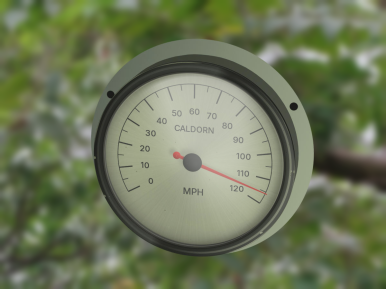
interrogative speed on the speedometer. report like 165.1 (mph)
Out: 115 (mph)
